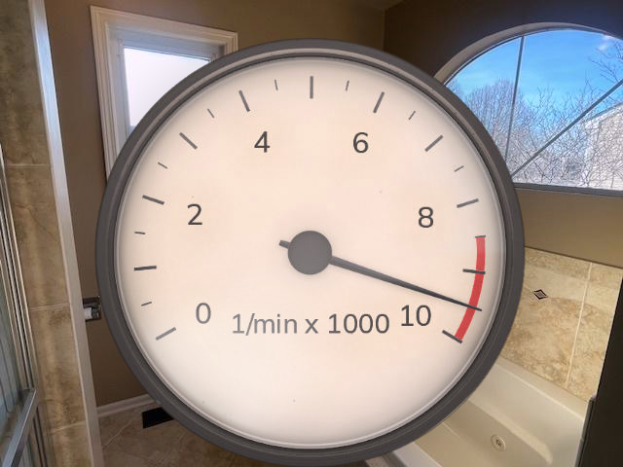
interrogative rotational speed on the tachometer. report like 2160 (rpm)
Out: 9500 (rpm)
